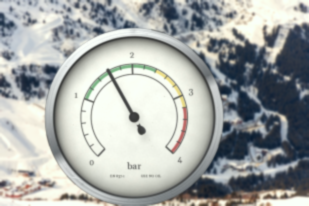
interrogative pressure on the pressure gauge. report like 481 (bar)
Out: 1.6 (bar)
